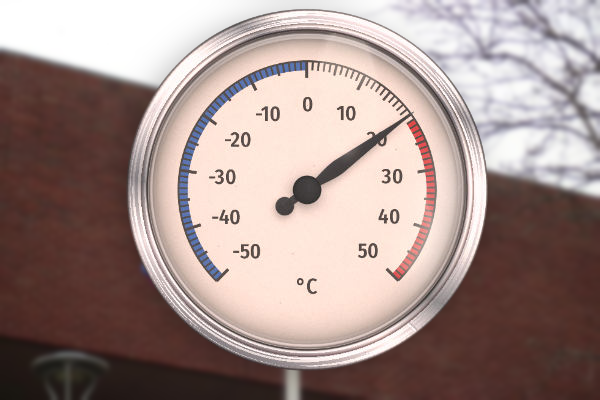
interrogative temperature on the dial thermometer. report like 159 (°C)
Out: 20 (°C)
